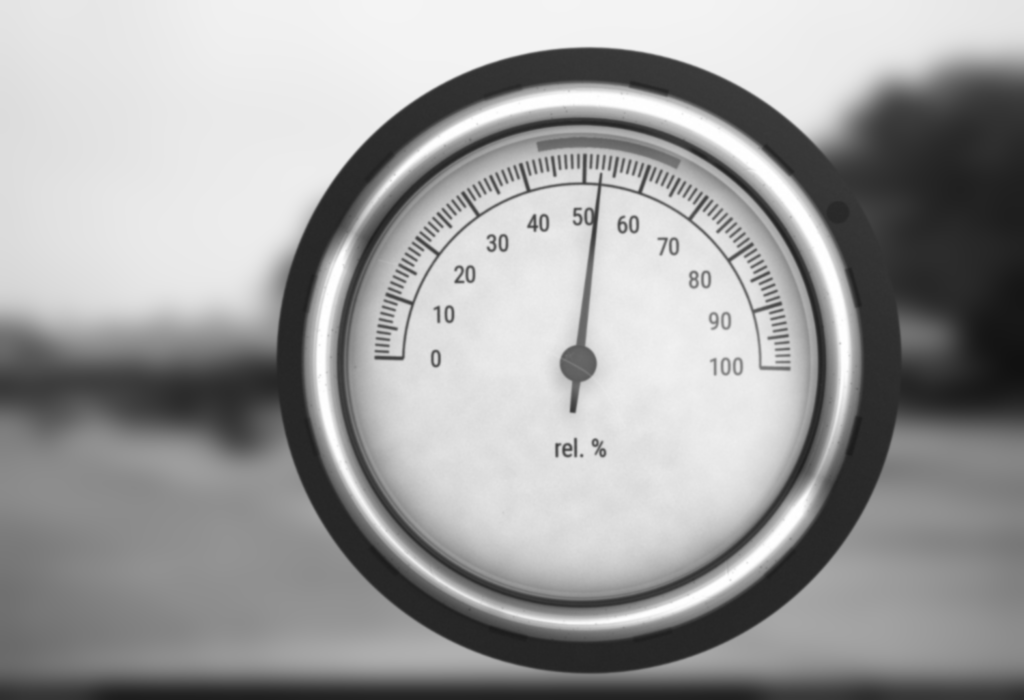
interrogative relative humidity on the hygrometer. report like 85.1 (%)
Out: 53 (%)
